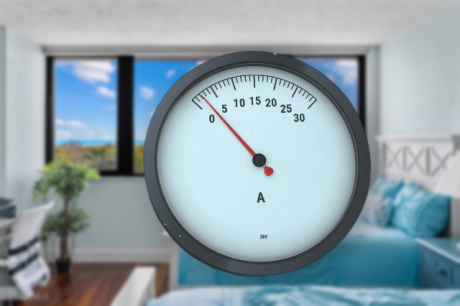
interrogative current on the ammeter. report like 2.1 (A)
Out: 2 (A)
